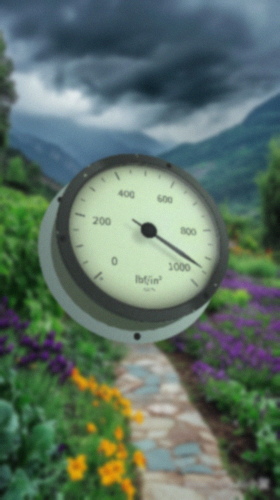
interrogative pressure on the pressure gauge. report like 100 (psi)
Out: 950 (psi)
